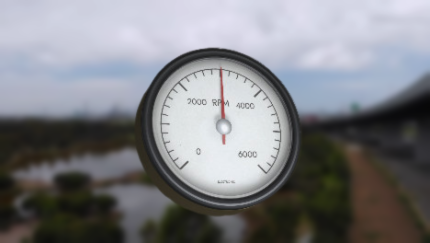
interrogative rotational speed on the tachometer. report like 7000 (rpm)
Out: 3000 (rpm)
